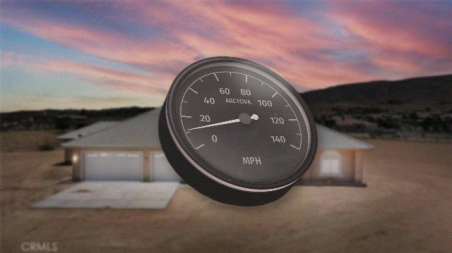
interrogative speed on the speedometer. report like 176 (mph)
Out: 10 (mph)
